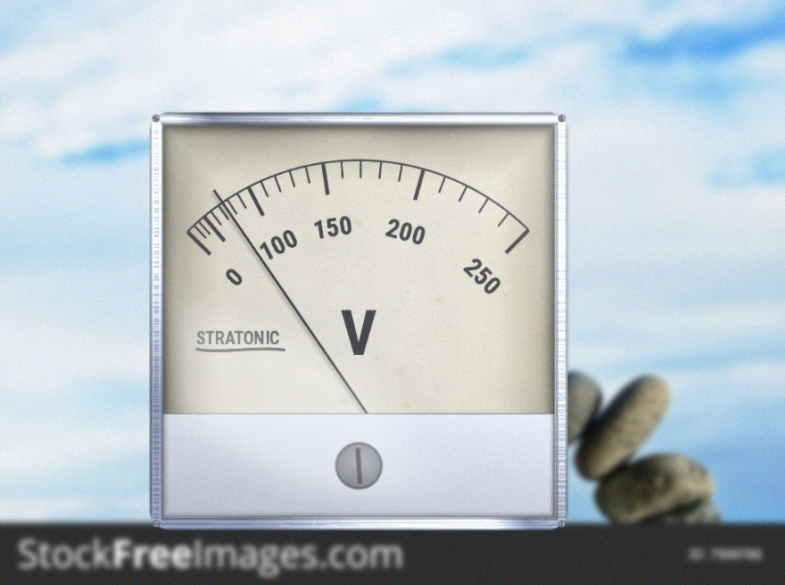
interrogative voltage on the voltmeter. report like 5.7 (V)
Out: 75 (V)
